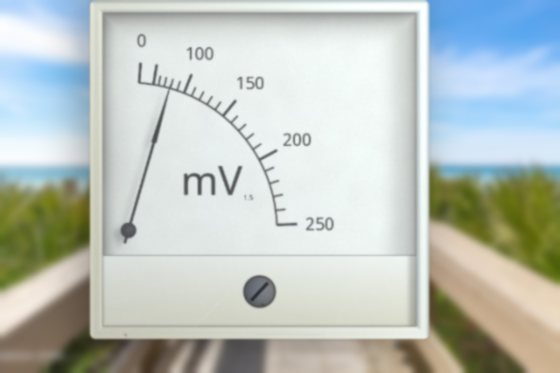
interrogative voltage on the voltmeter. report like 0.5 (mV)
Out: 80 (mV)
